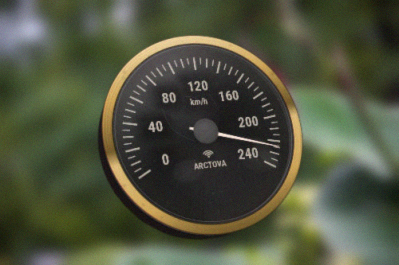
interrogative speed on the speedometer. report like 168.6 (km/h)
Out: 225 (km/h)
